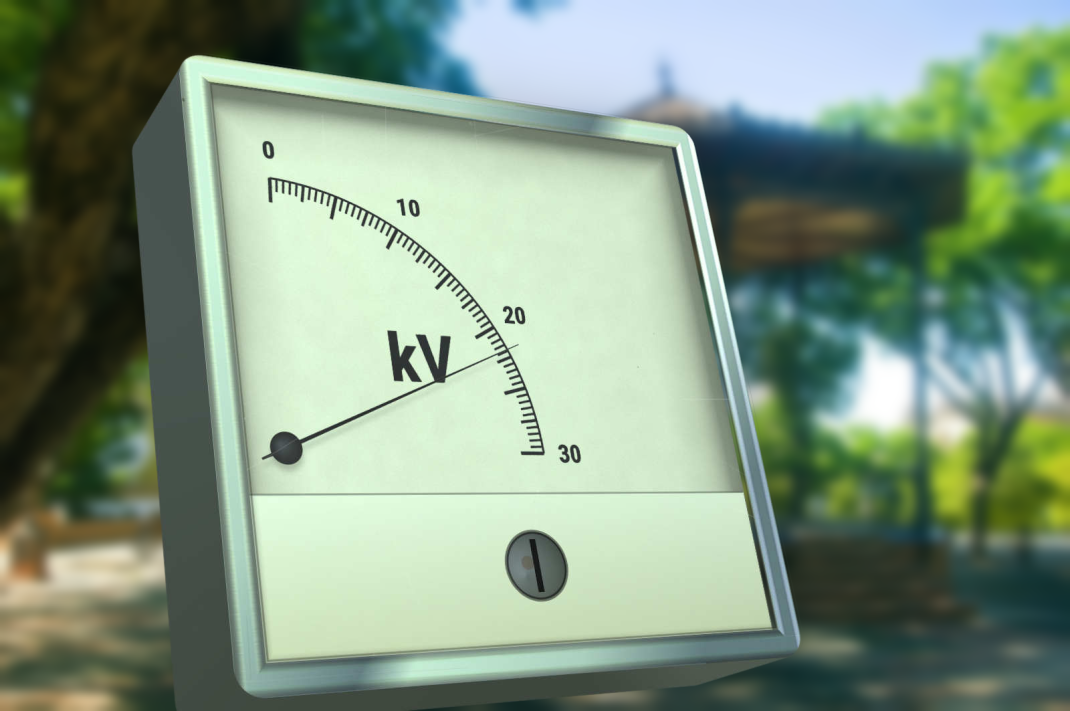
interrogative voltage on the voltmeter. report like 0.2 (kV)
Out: 22 (kV)
